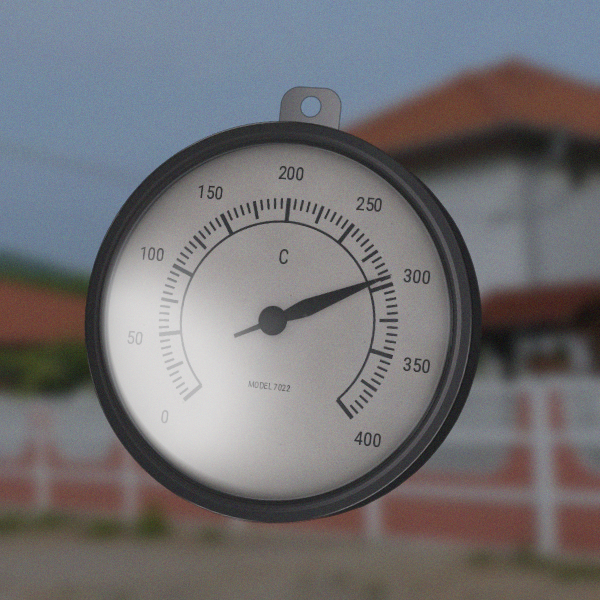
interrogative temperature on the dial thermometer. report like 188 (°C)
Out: 295 (°C)
